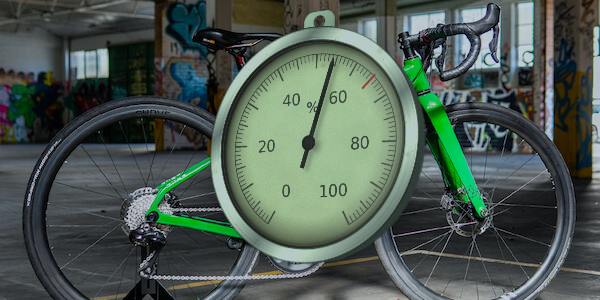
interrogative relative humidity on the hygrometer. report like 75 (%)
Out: 55 (%)
